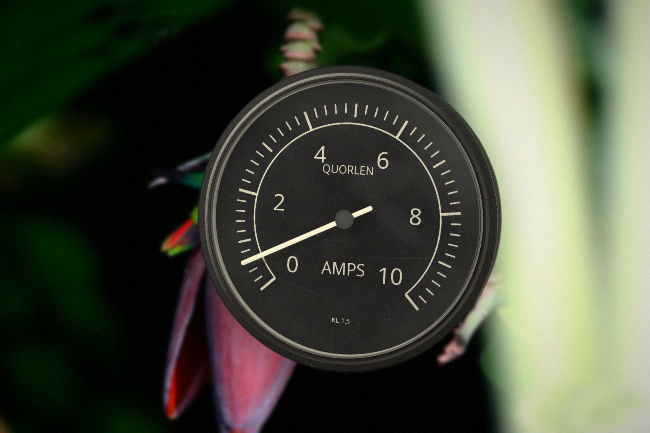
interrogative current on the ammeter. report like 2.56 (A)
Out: 0.6 (A)
